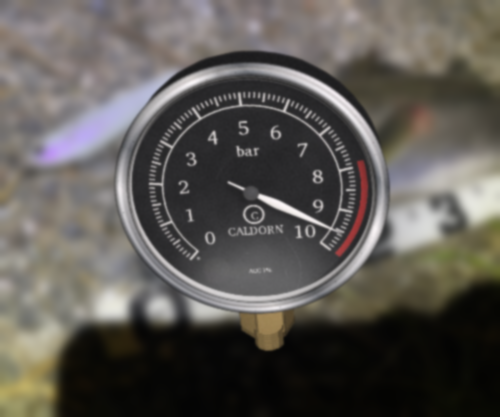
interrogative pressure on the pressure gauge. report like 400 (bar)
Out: 9.5 (bar)
